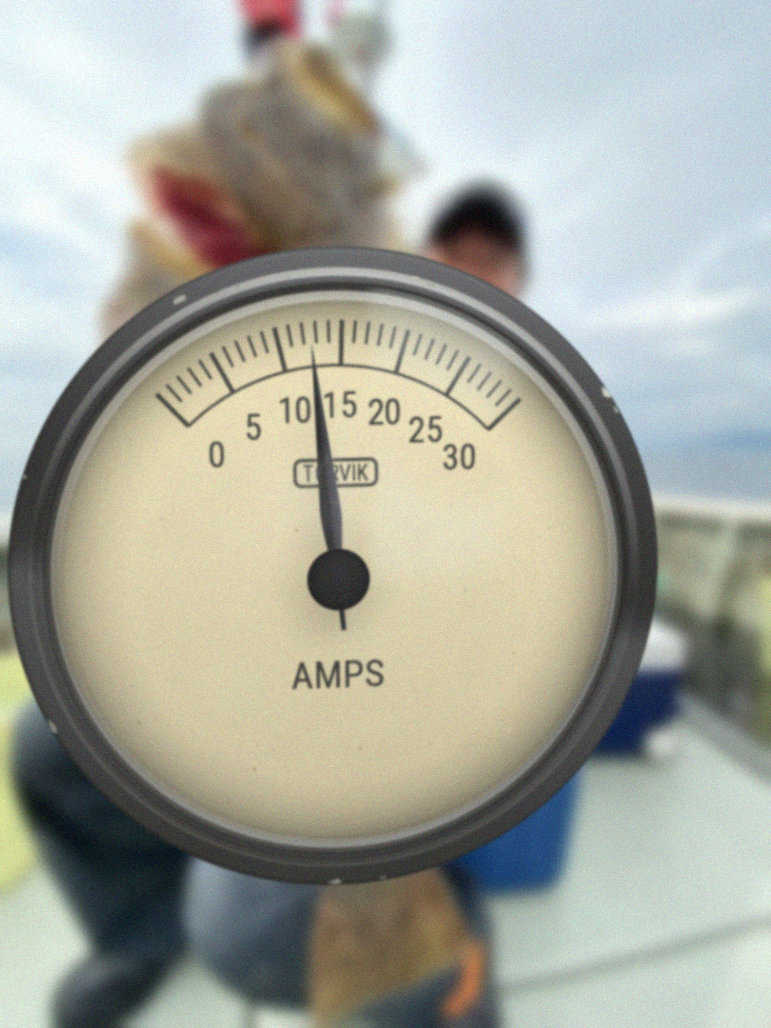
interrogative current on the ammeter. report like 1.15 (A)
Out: 12.5 (A)
